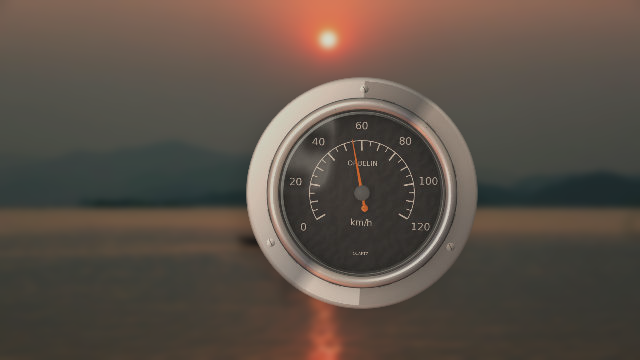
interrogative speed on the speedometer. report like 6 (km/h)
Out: 55 (km/h)
